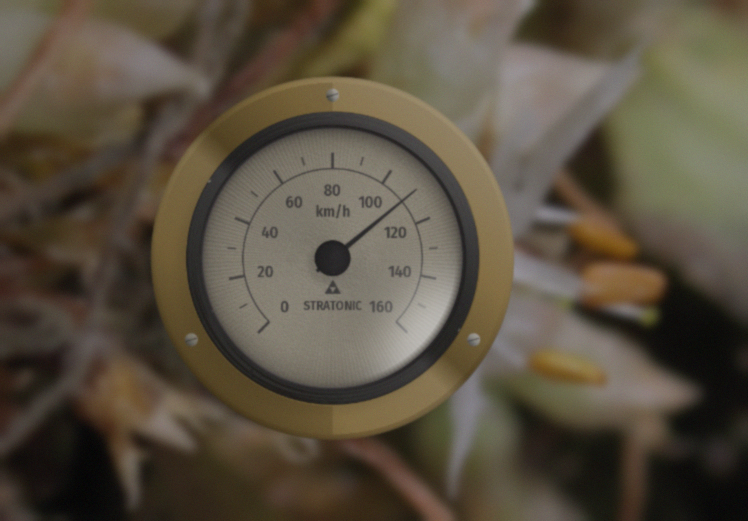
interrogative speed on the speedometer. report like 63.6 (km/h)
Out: 110 (km/h)
